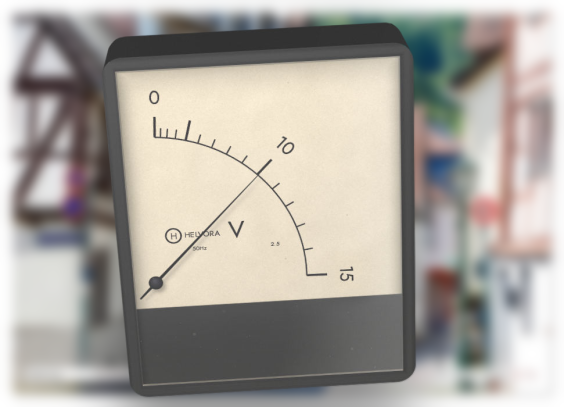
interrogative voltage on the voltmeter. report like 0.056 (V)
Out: 10 (V)
